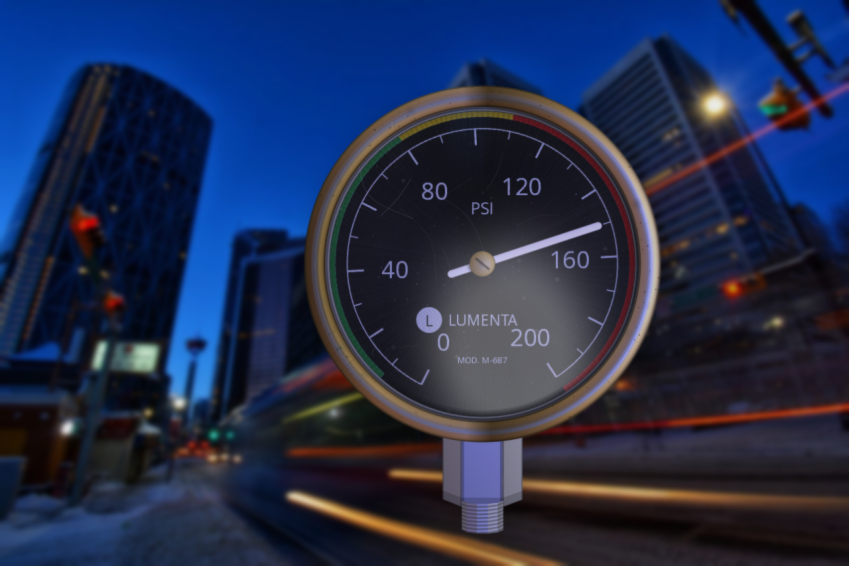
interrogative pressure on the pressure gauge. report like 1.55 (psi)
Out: 150 (psi)
